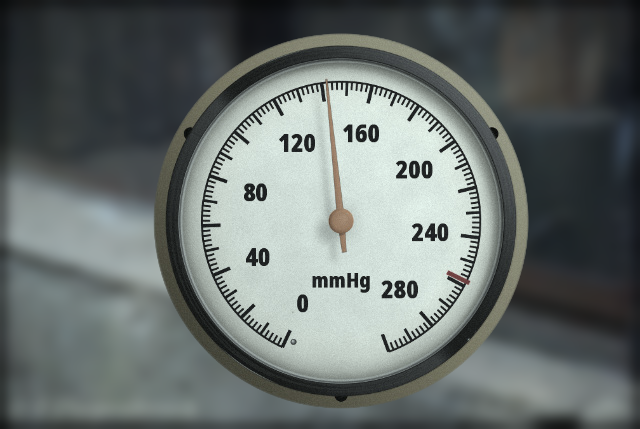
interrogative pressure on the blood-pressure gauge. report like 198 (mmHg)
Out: 142 (mmHg)
